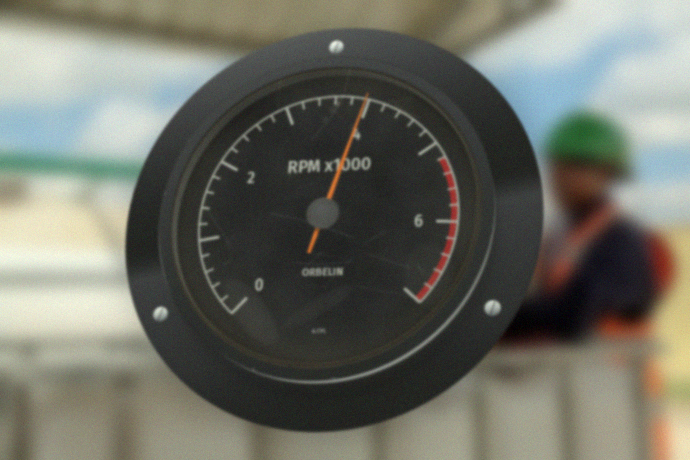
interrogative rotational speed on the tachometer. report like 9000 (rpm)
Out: 4000 (rpm)
